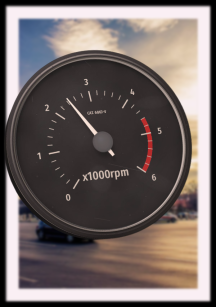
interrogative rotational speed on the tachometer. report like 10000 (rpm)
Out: 2400 (rpm)
